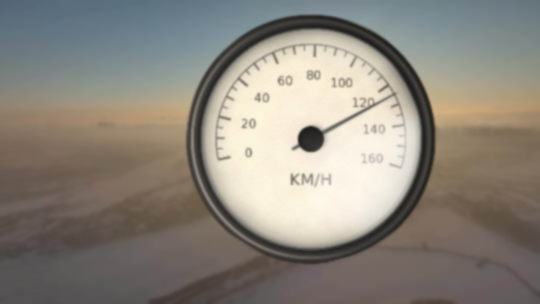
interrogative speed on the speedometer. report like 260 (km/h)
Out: 125 (km/h)
